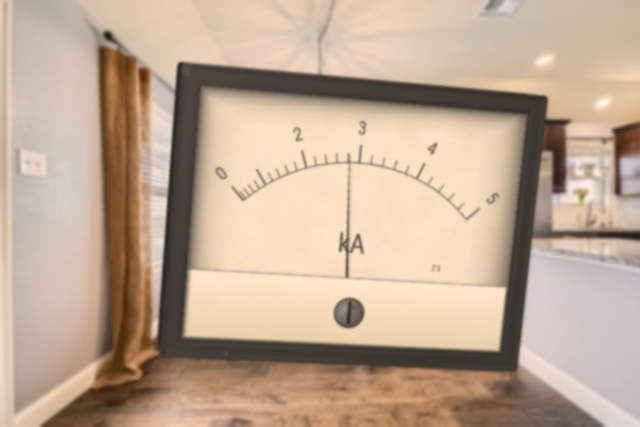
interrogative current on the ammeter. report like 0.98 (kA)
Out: 2.8 (kA)
